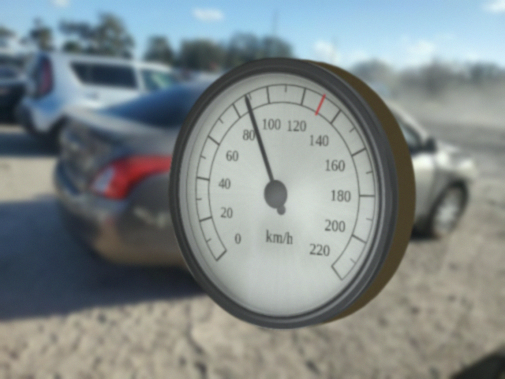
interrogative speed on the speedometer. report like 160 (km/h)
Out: 90 (km/h)
